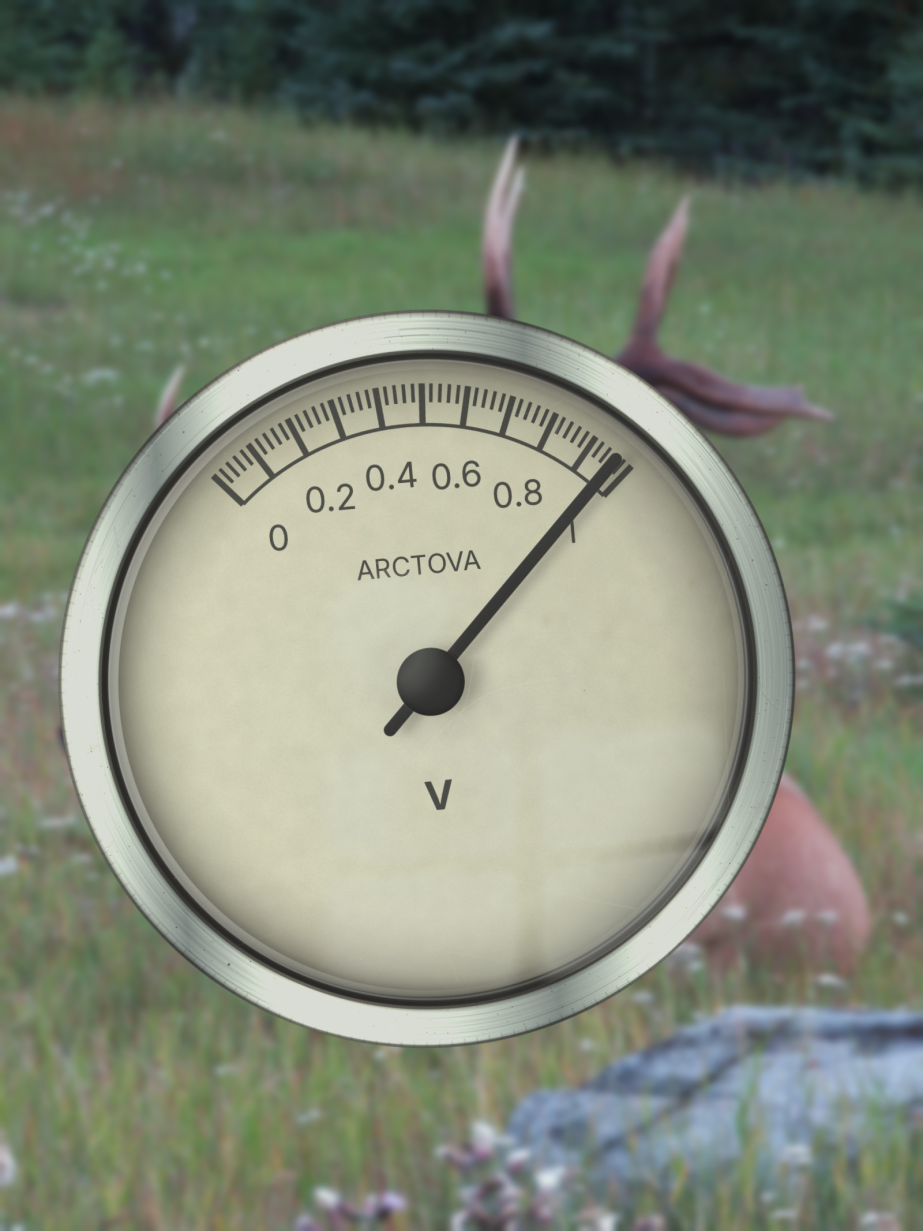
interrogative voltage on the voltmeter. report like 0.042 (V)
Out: 0.96 (V)
